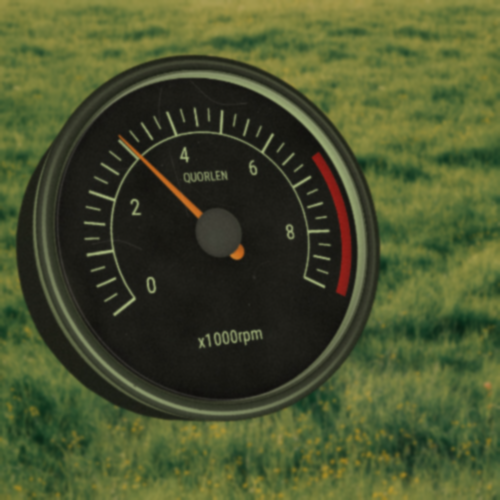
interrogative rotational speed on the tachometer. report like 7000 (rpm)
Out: 3000 (rpm)
